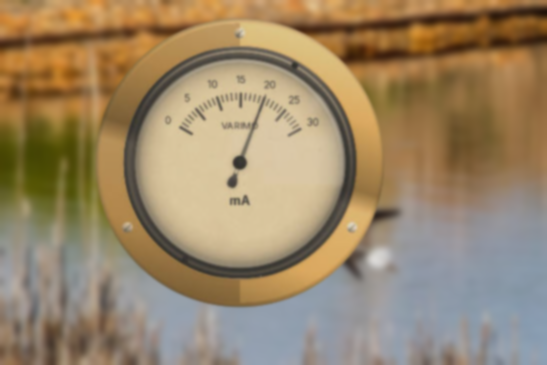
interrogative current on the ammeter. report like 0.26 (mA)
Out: 20 (mA)
